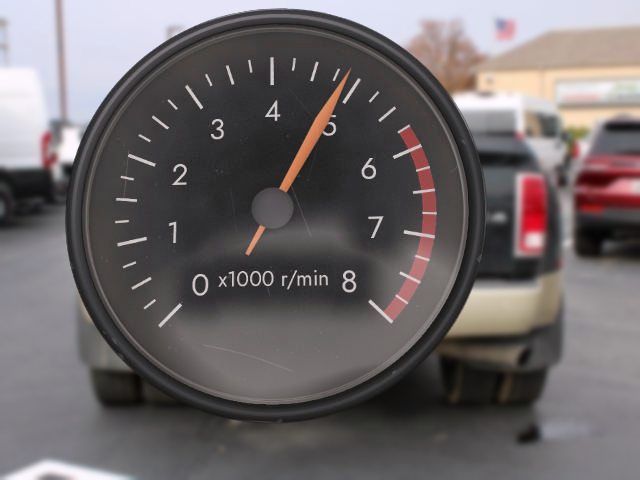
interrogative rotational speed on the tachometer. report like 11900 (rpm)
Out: 4875 (rpm)
